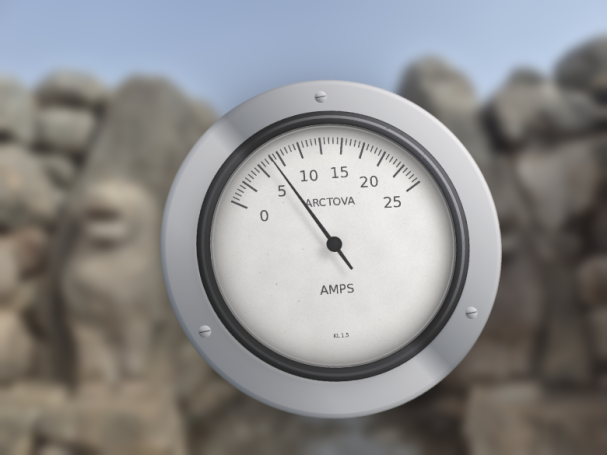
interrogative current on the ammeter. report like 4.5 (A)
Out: 6.5 (A)
